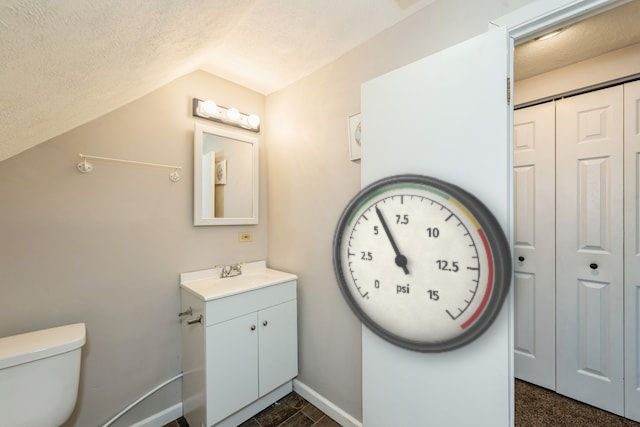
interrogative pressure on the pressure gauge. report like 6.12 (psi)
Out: 6 (psi)
